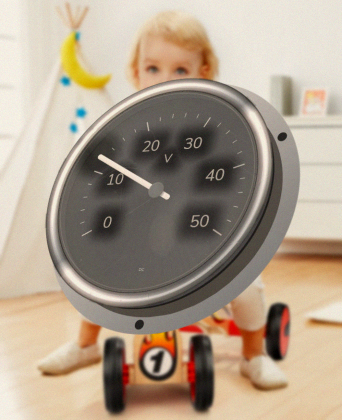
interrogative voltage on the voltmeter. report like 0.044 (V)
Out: 12 (V)
